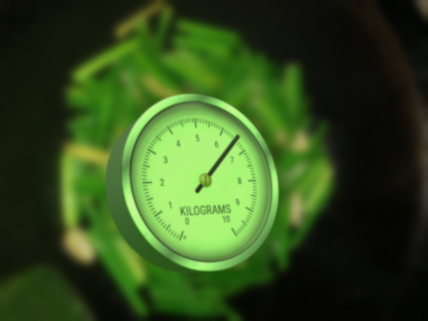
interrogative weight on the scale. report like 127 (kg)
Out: 6.5 (kg)
